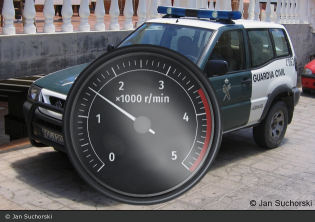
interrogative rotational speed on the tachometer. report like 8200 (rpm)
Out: 1500 (rpm)
